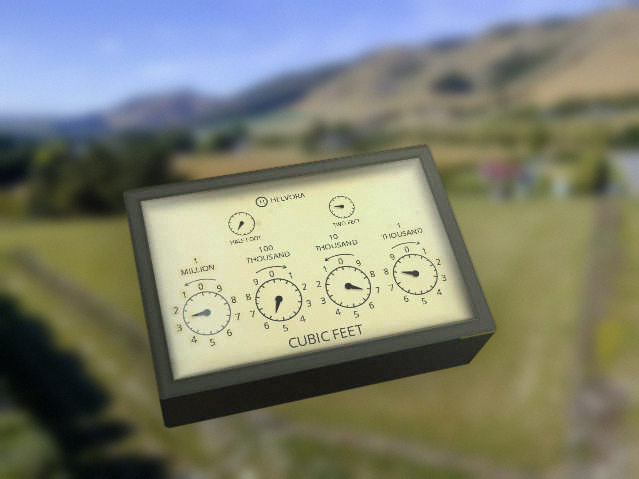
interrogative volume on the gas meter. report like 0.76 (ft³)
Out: 256800 (ft³)
